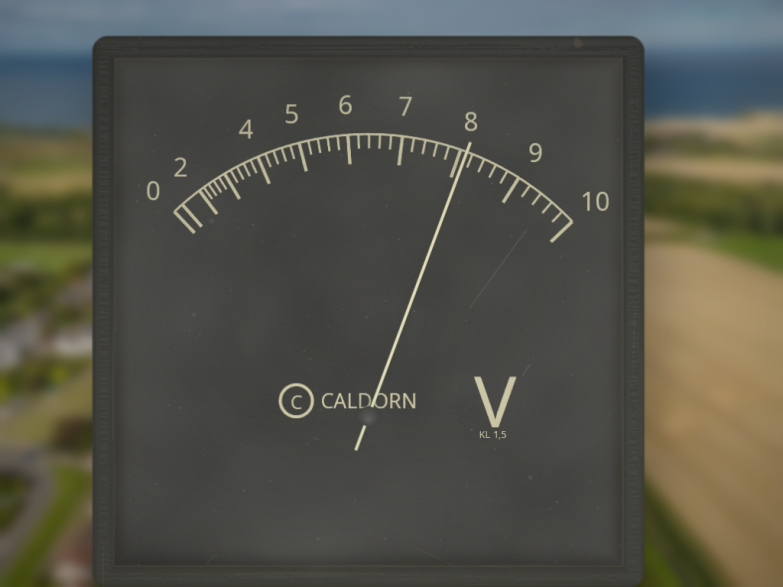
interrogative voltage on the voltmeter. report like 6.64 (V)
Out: 8.1 (V)
